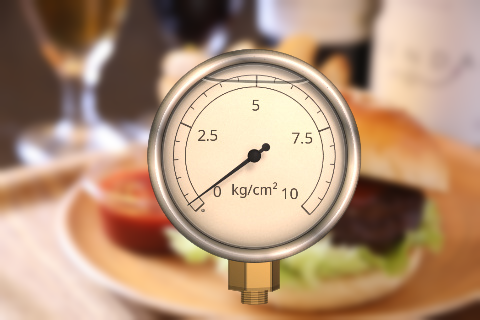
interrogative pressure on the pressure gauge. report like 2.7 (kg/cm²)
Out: 0.25 (kg/cm²)
